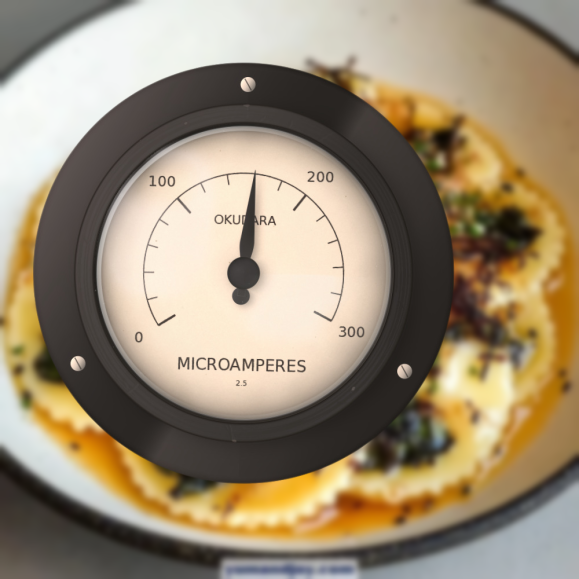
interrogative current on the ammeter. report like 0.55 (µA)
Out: 160 (µA)
